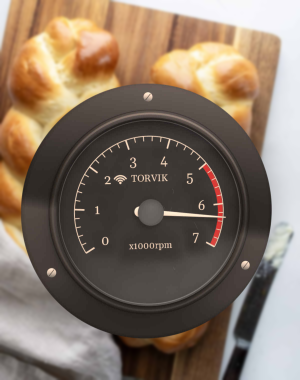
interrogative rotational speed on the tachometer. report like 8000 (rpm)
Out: 6300 (rpm)
